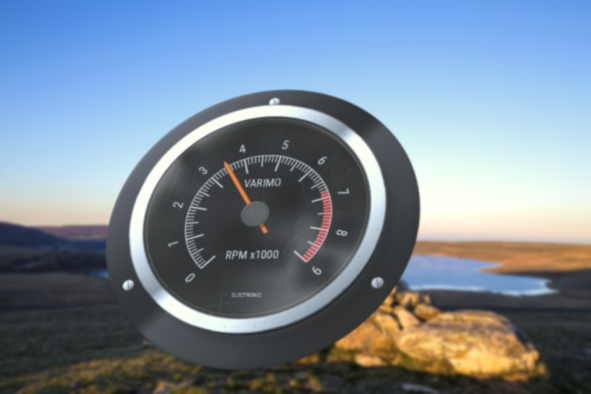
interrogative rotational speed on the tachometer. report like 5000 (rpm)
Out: 3500 (rpm)
